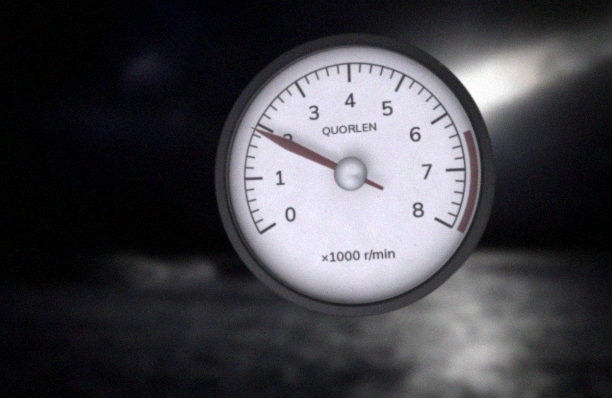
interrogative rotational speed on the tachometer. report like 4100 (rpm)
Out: 1900 (rpm)
